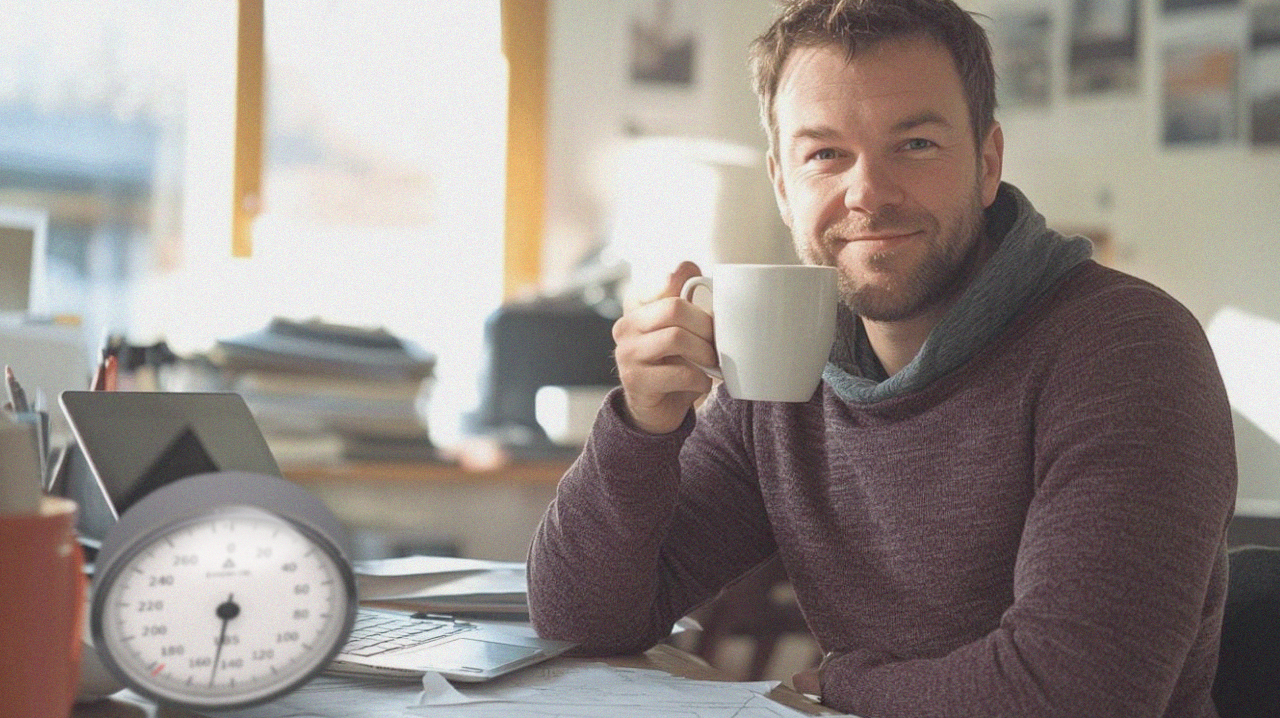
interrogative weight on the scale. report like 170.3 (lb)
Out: 150 (lb)
